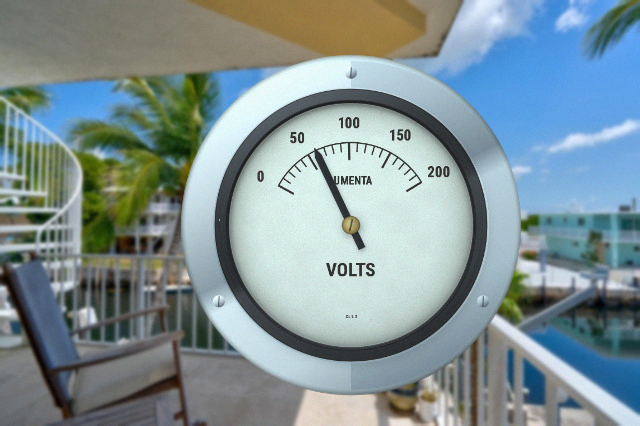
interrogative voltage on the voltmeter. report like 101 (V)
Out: 60 (V)
